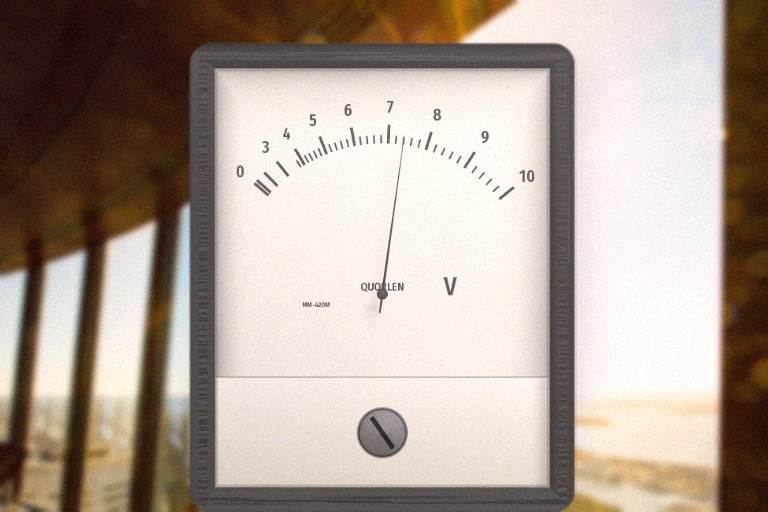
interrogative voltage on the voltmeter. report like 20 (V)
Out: 7.4 (V)
